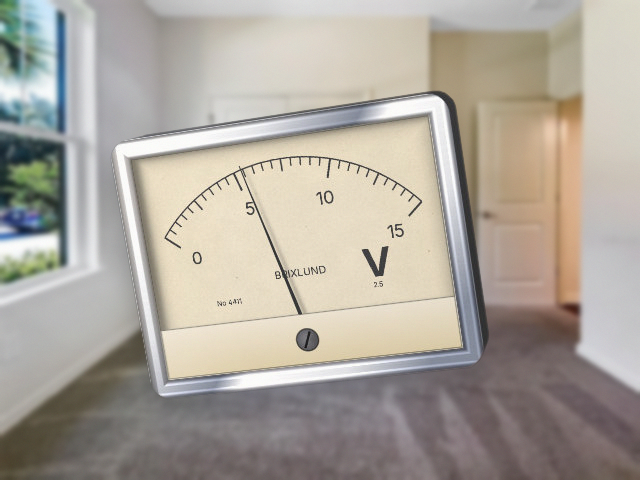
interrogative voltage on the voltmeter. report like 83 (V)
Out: 5.5 (V)
